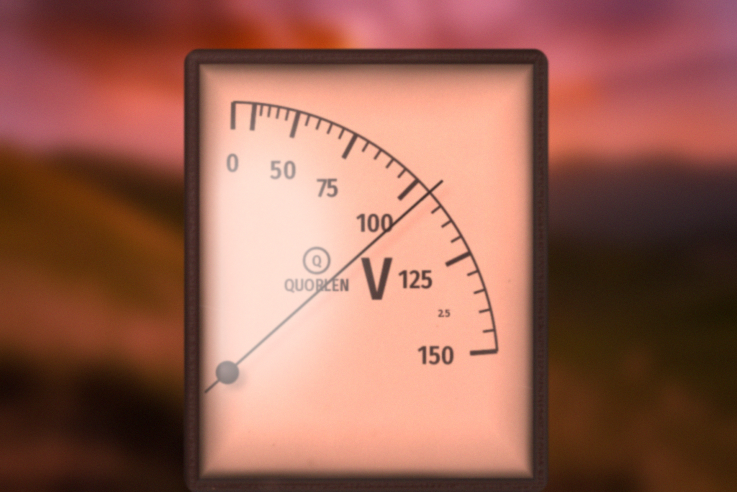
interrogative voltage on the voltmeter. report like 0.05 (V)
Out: 105 (V)
